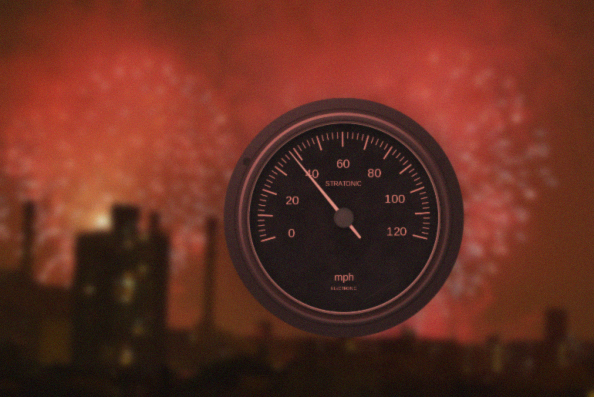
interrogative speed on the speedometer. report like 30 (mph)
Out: 38 (mph)
